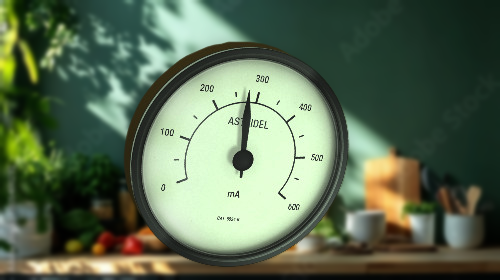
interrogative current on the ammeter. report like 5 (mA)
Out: 275 (mA)
